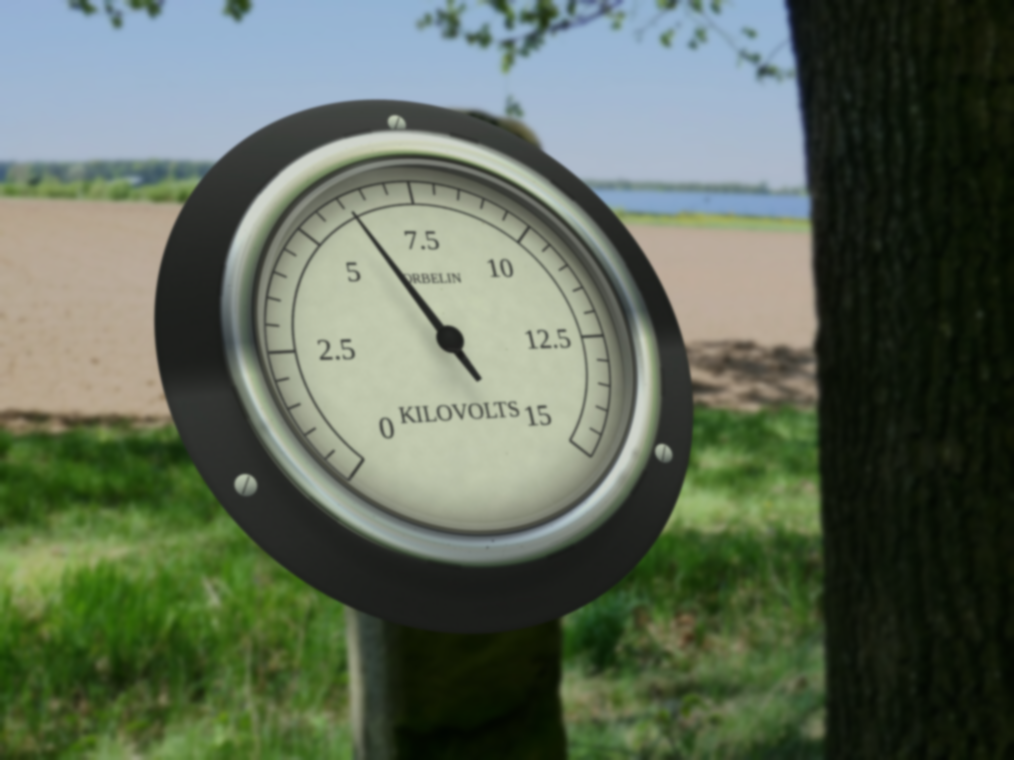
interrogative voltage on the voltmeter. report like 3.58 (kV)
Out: 6 (kV)
